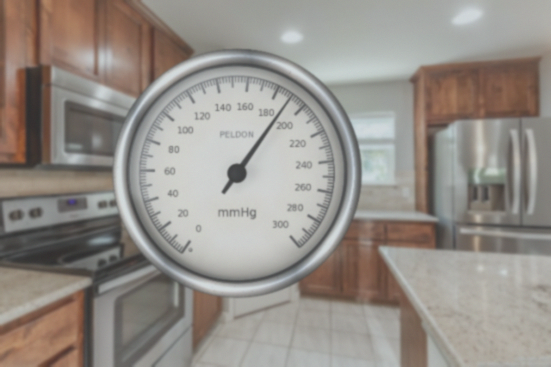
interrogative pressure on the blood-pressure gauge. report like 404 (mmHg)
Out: 190 (mmHg)
